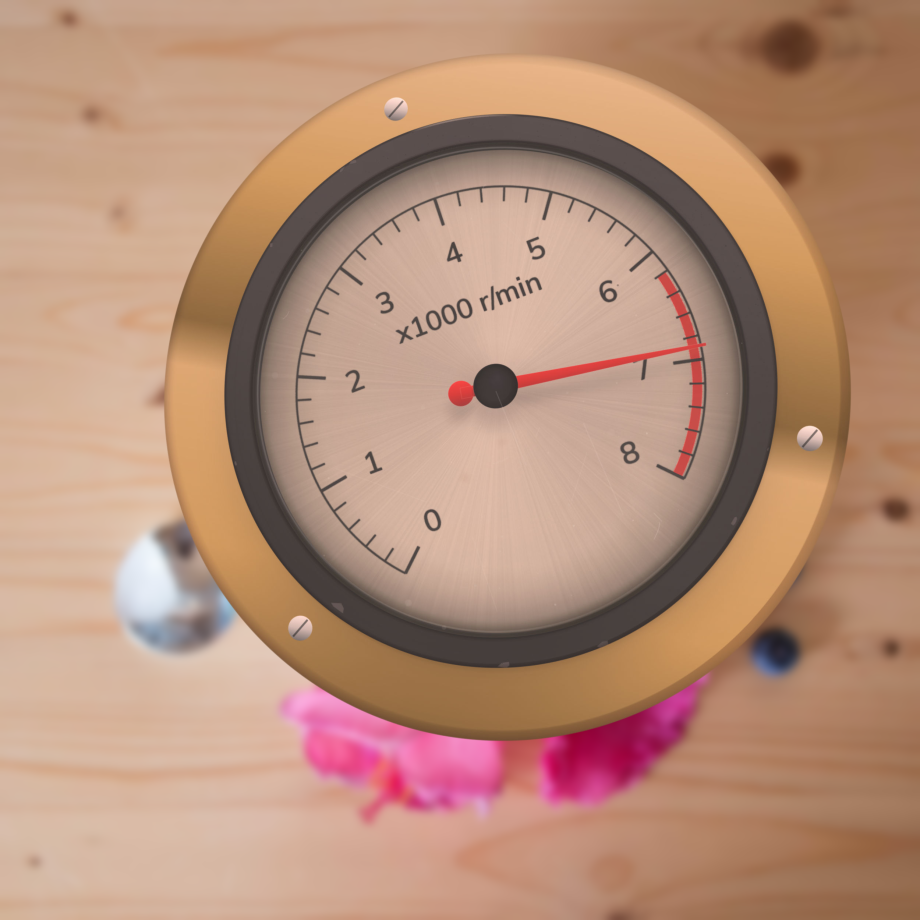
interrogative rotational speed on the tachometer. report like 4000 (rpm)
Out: 6900 (rpm)
